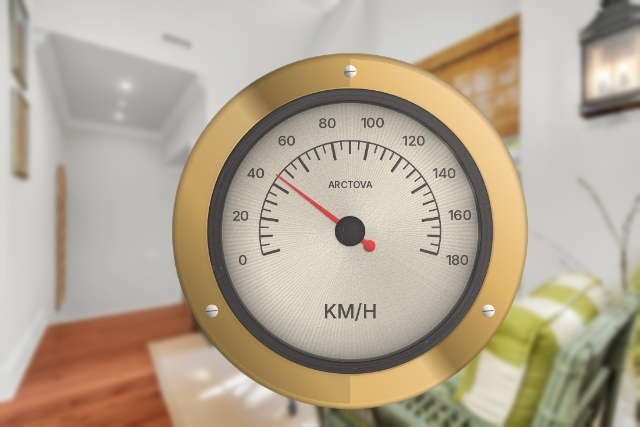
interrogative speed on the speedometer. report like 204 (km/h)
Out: 45 (km/h)
